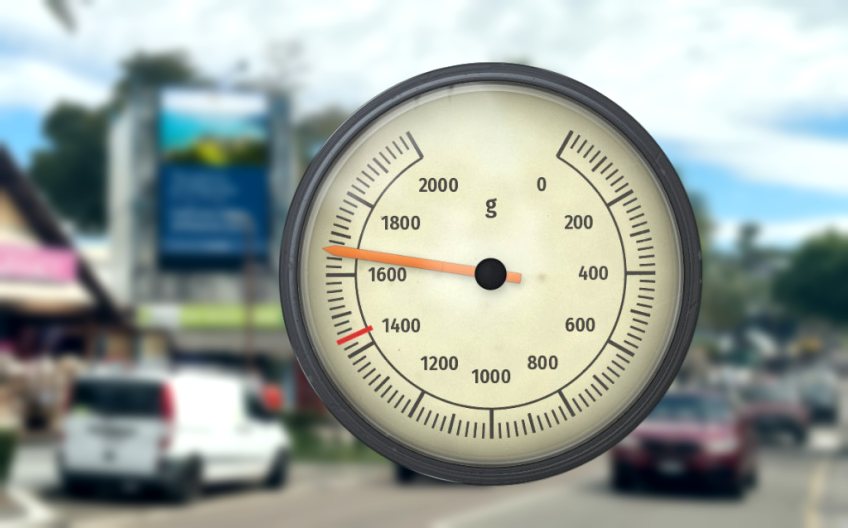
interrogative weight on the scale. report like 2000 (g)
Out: 1660 (g)
